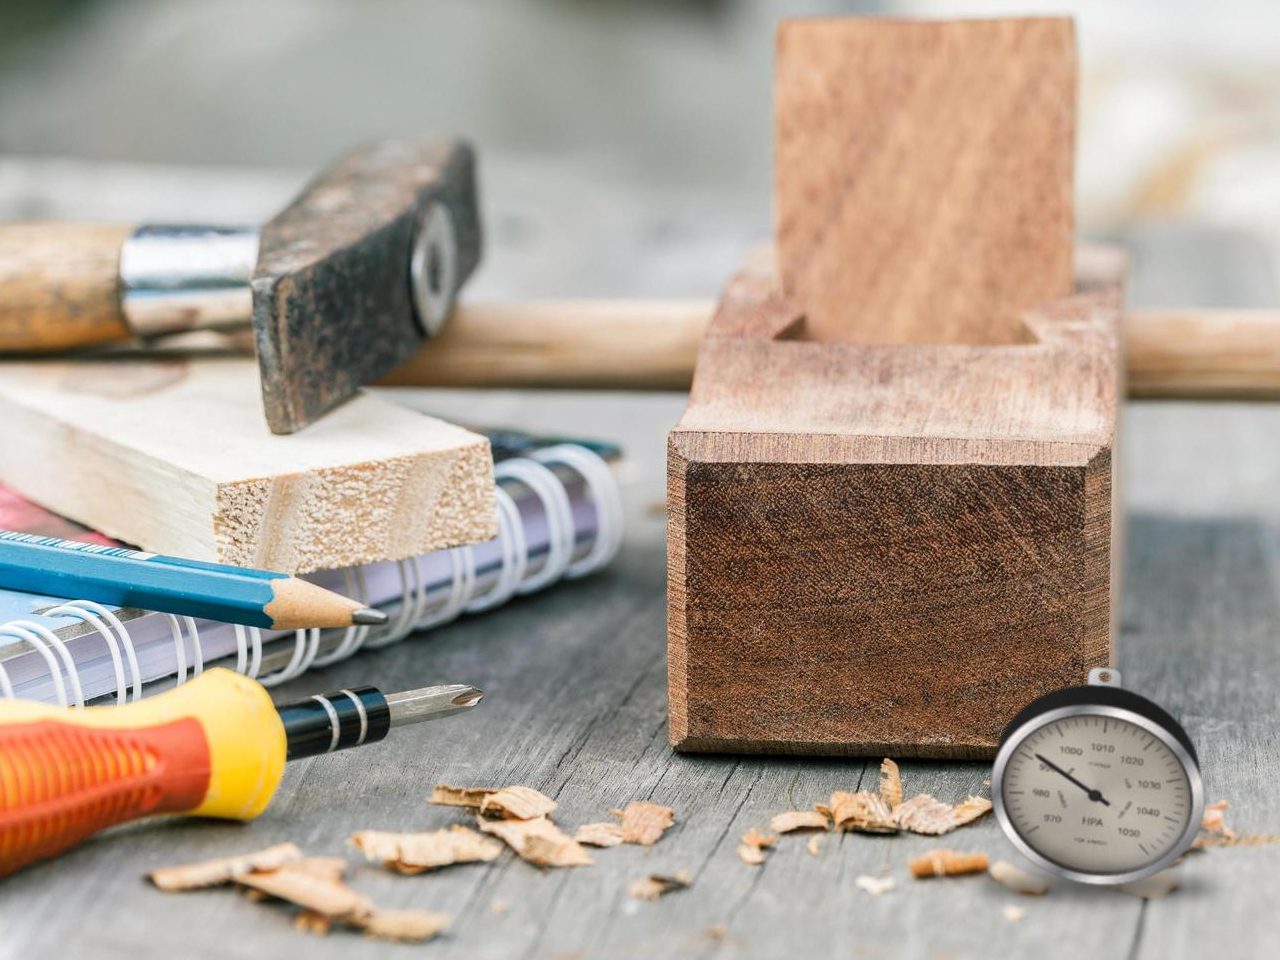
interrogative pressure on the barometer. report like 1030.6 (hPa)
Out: 992 (hPa)
